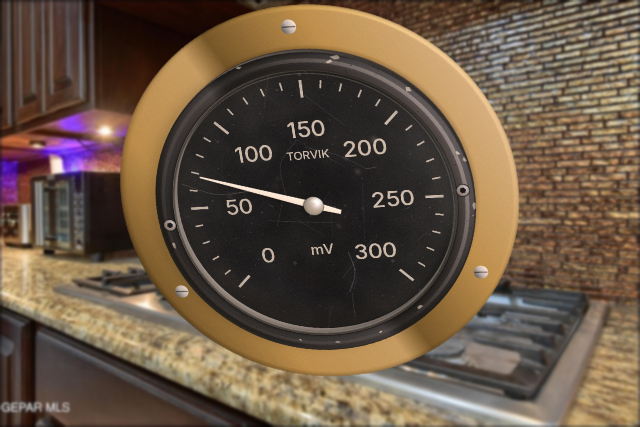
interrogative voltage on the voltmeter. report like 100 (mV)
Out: 70 (mV)
